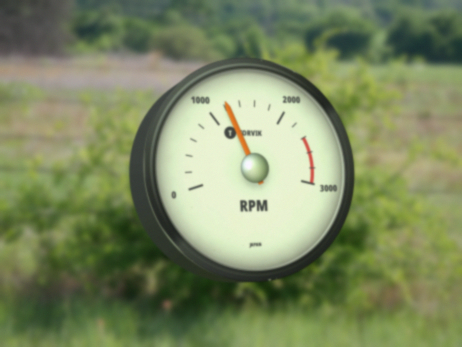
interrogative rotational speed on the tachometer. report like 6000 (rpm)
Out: 1200 (rpm)
